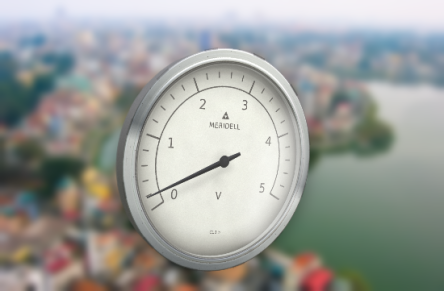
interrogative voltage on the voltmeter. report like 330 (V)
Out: 0.2 (V)
